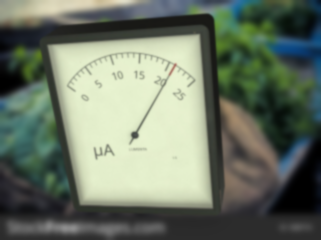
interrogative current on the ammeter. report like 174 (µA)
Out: 21 (µA)
